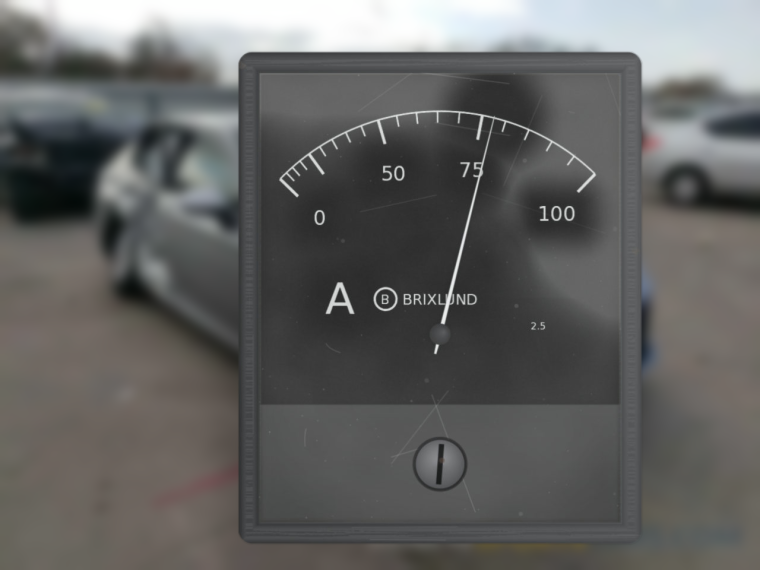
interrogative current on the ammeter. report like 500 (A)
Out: 77.5 (A)
